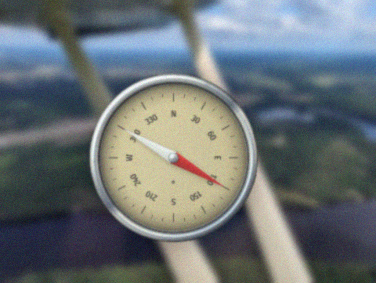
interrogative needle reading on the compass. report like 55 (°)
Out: 120 (°)
